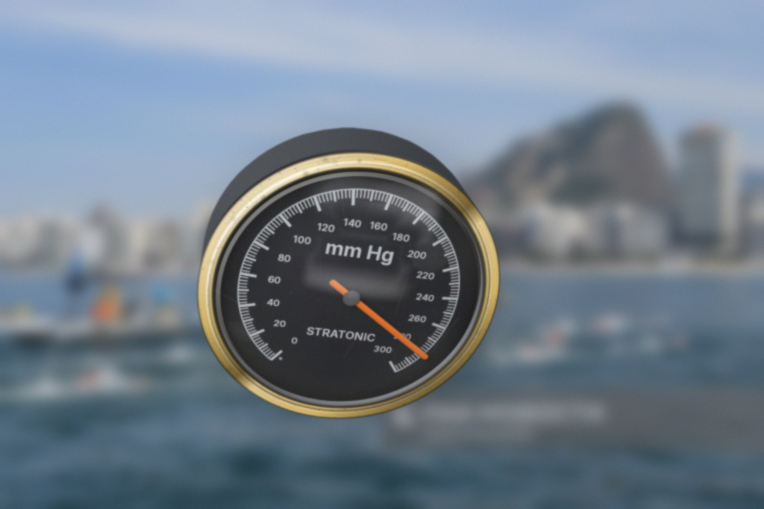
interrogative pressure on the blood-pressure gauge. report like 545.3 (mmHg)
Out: 280 (mmHg)
